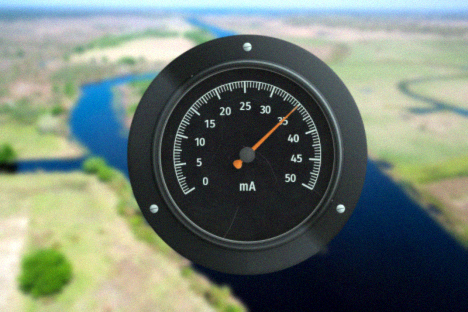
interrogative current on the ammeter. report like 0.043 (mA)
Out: 35 (mA)
